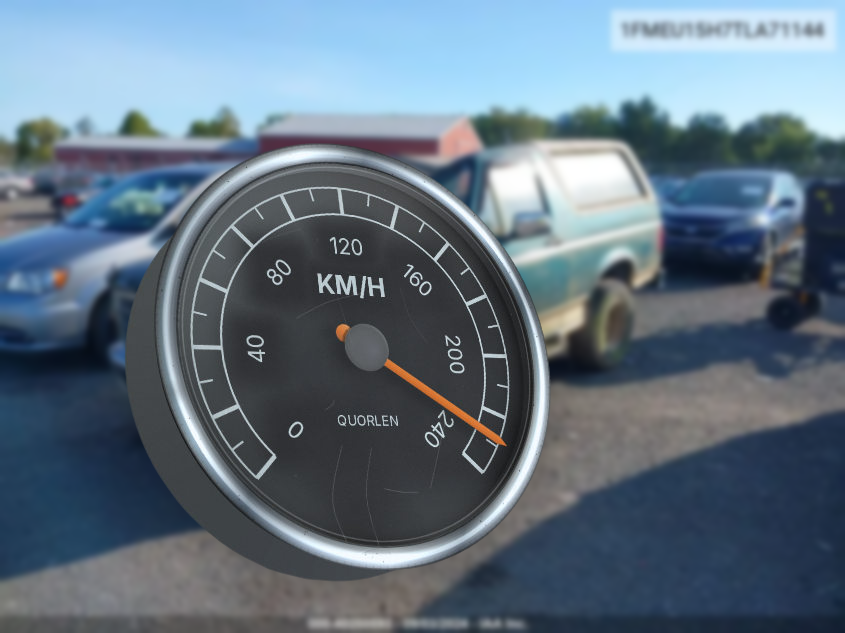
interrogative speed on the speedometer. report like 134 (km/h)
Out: 230 (km/h)
